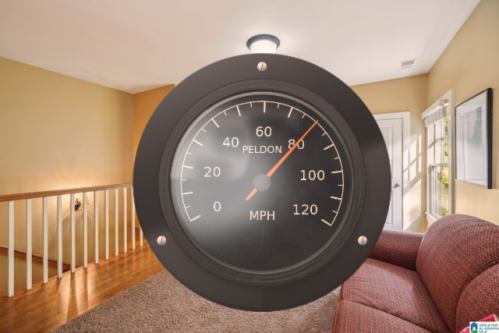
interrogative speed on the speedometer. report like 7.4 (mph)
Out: 80 (mph)
